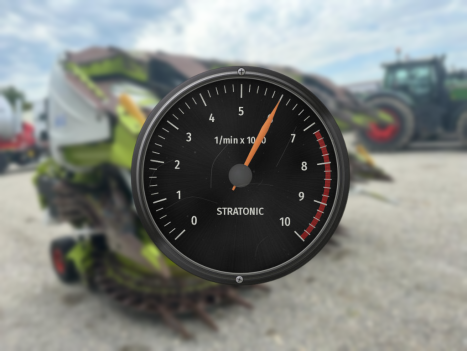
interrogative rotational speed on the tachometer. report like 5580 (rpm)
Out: 6000 (rpm)
